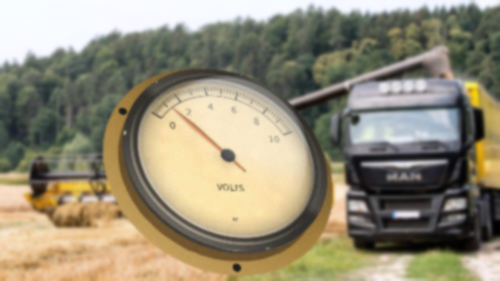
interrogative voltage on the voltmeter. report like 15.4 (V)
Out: 1 (V)
